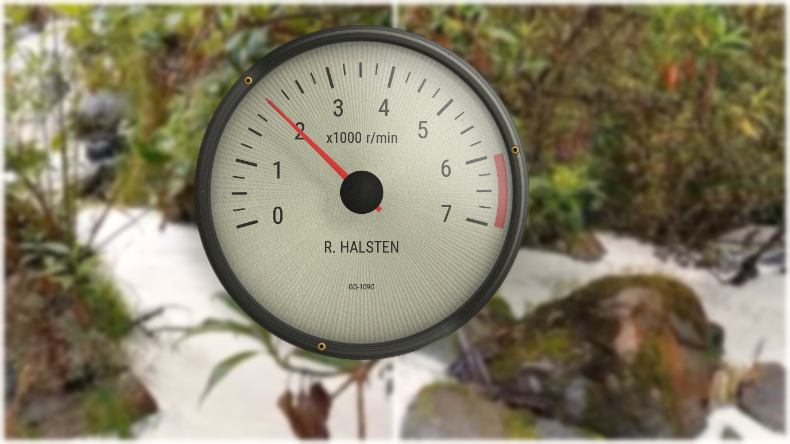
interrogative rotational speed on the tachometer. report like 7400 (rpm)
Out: 2000 (rpm)
